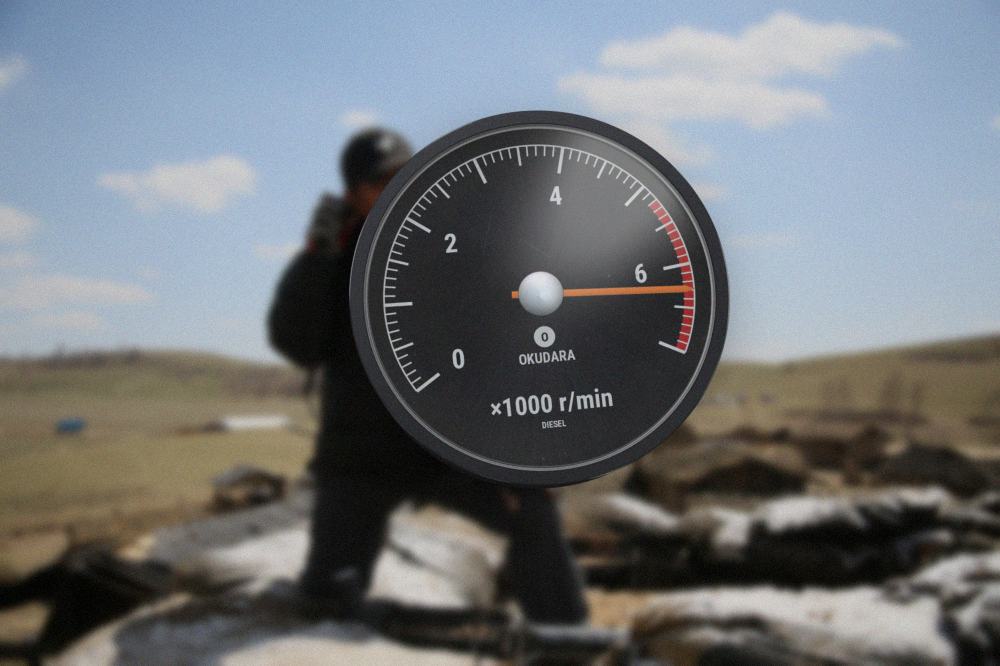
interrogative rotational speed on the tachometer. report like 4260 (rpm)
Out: 6300 (rpm)
